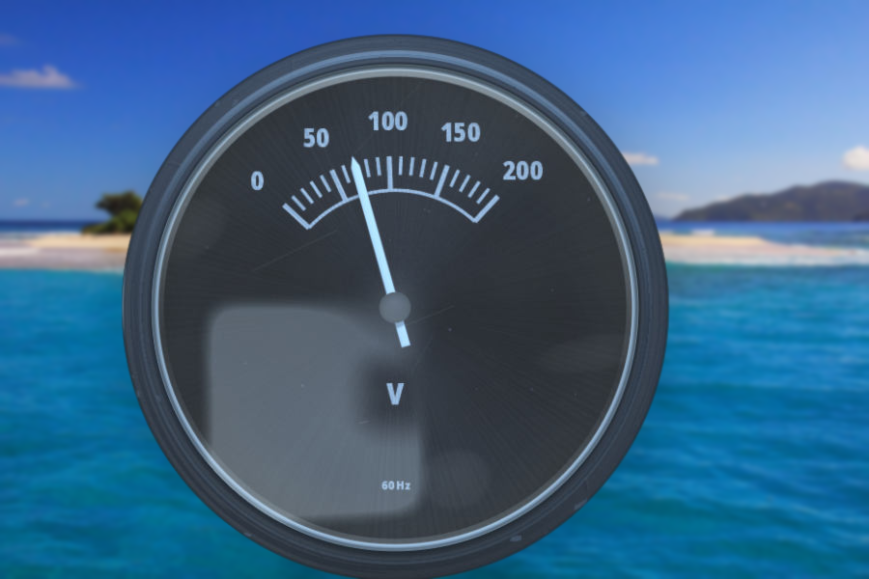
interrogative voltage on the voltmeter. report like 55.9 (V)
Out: 70 (V)
